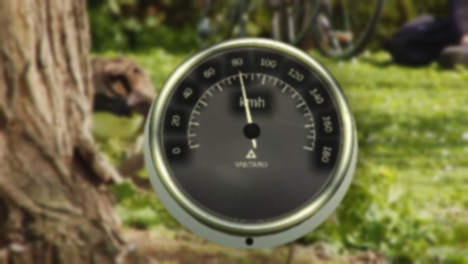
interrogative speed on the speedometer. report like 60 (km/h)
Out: 80 (km/h)
